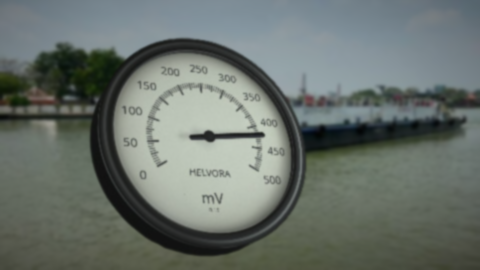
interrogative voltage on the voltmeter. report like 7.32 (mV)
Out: 425 (mV)
